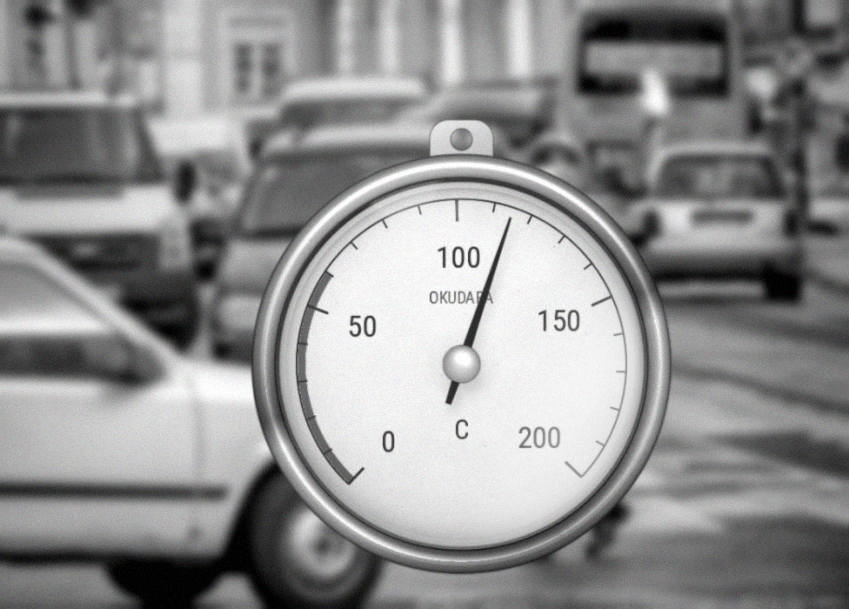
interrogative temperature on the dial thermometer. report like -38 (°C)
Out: 115 (°C)
